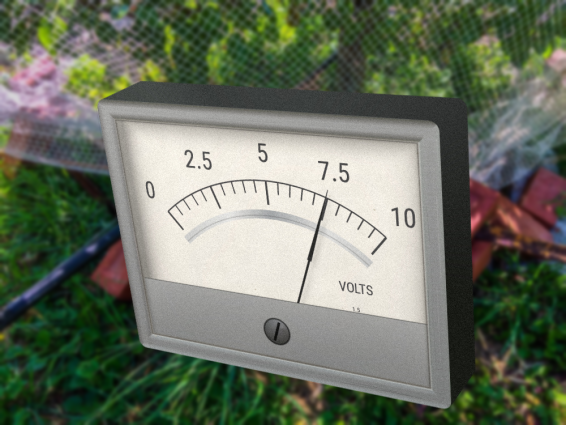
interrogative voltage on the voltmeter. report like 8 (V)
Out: 7.5 (V)
